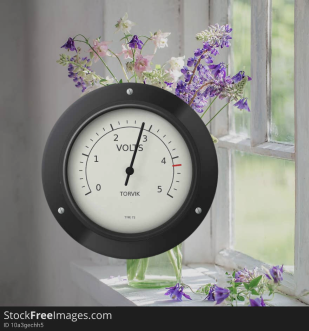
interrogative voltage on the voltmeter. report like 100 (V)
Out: 2.8 (V)
